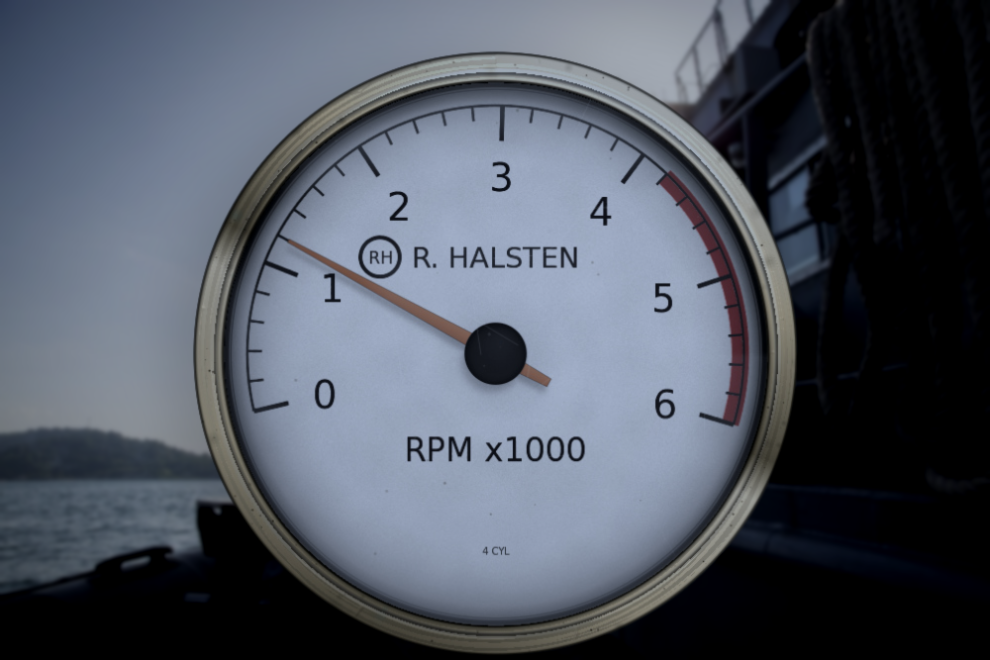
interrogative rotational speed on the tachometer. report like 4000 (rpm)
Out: 1200 (rpm)
